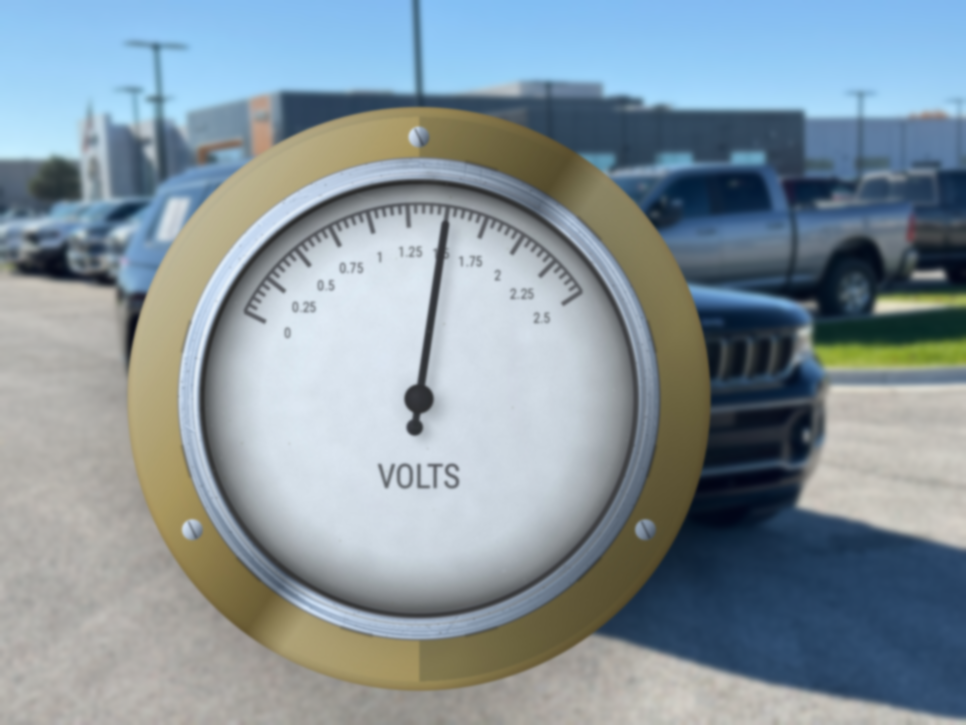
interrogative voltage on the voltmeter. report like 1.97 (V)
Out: 1.5 (V)
